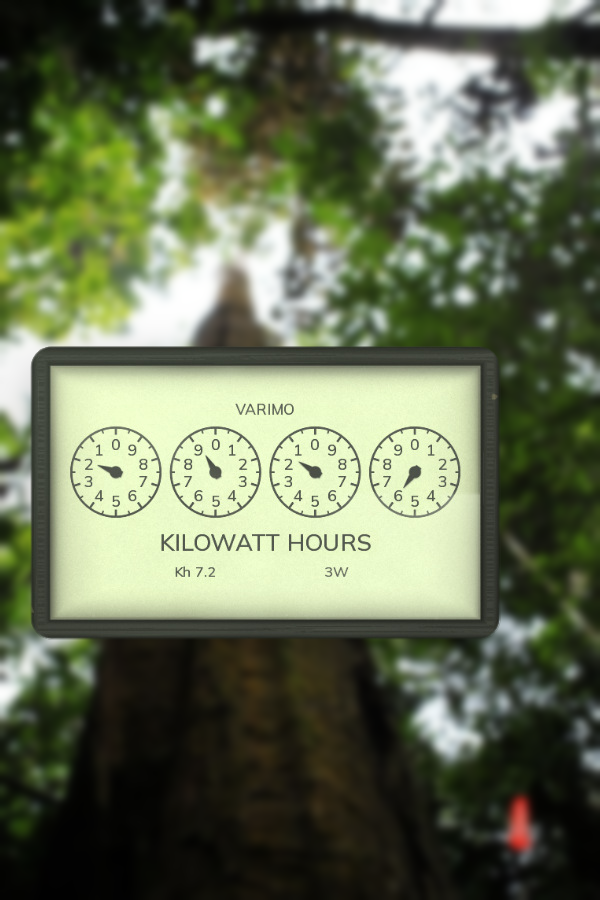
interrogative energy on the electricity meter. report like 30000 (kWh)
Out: 1916 (kWh)
